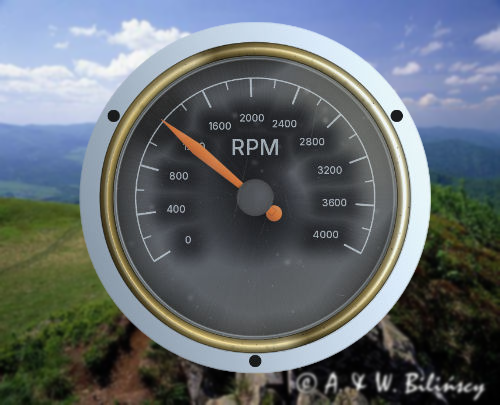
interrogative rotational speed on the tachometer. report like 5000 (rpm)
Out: 1200 (rpm)
